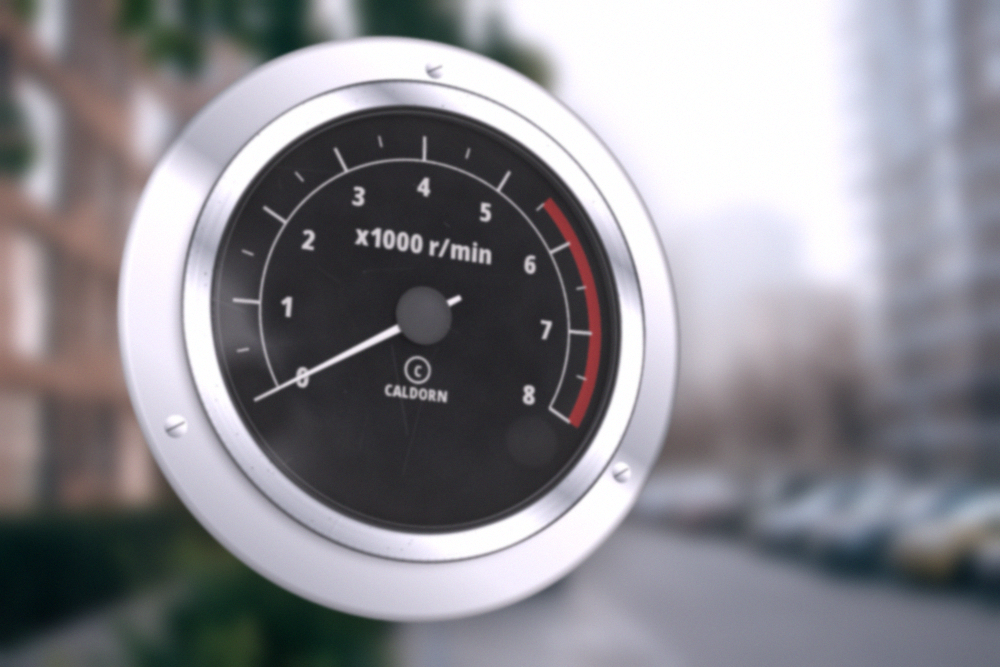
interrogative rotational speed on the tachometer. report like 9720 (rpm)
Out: 0 (rpm)
